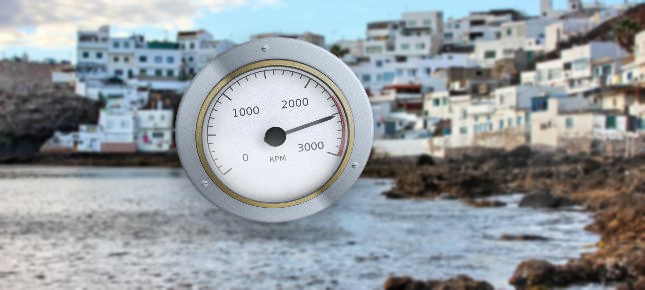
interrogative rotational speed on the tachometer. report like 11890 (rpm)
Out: 2500 (rpm)
